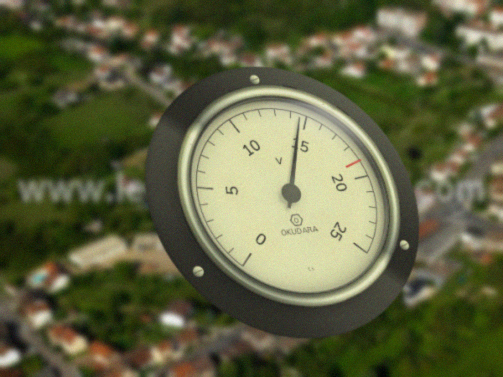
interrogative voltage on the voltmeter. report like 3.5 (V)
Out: 14.5 (V)
